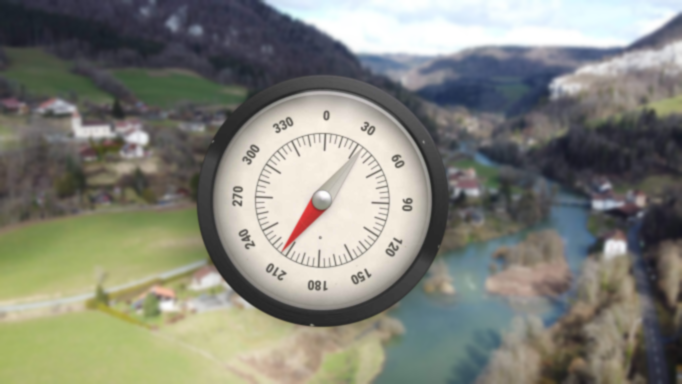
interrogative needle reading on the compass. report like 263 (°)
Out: 215 (°)
